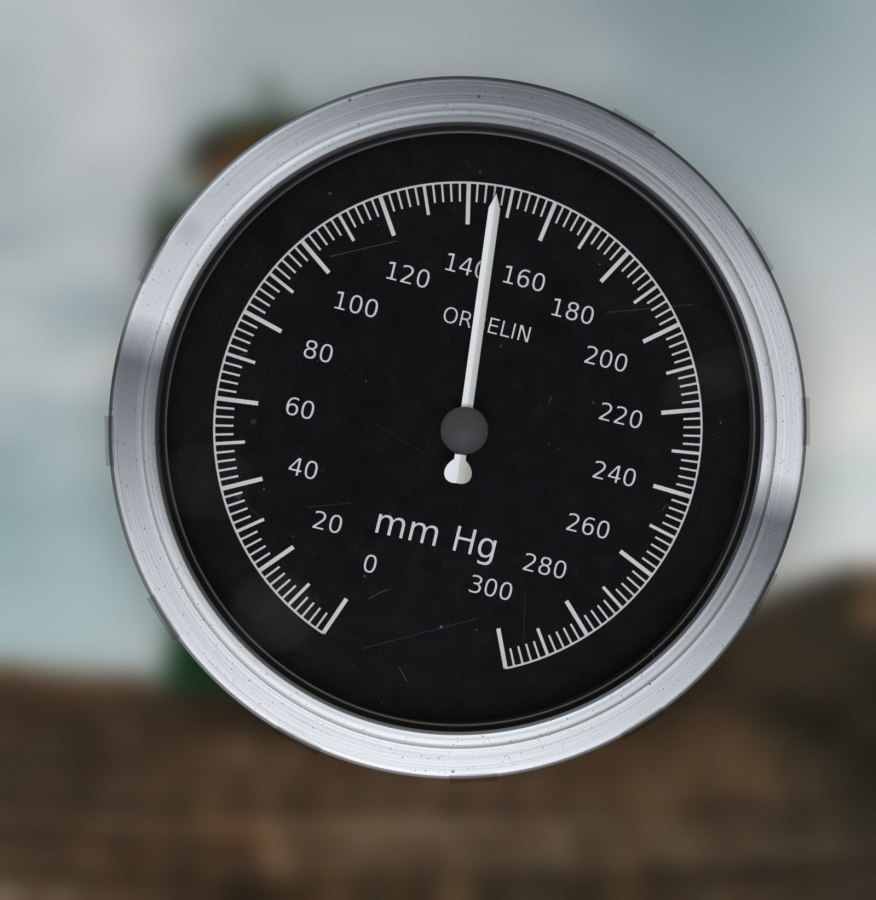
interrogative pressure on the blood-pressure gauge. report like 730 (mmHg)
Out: 146 (mmHg)
